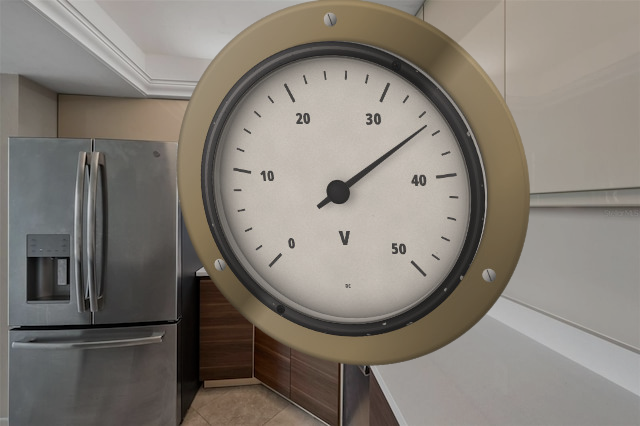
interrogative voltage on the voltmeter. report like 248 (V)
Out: 35 (V)
